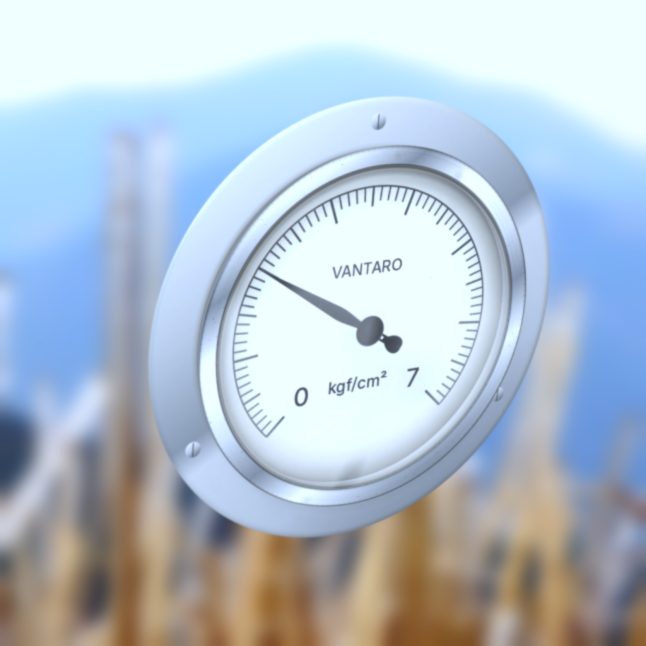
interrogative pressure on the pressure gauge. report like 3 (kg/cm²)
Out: 2 (kg/cm²)
